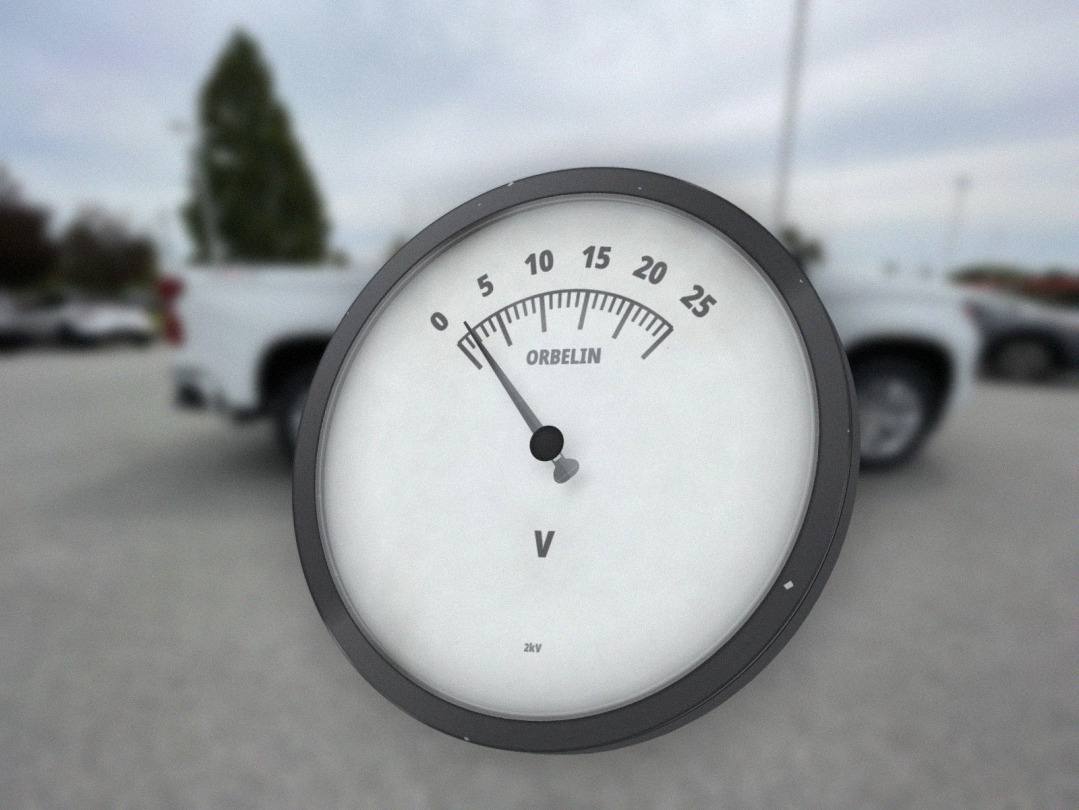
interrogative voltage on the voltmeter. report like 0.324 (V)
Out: 2 (V)
